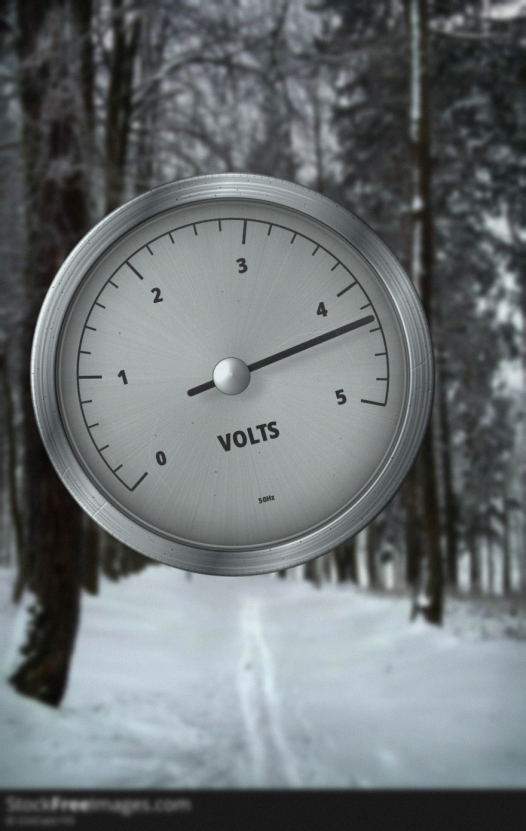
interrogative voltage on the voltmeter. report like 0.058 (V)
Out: 4.3 (V)
